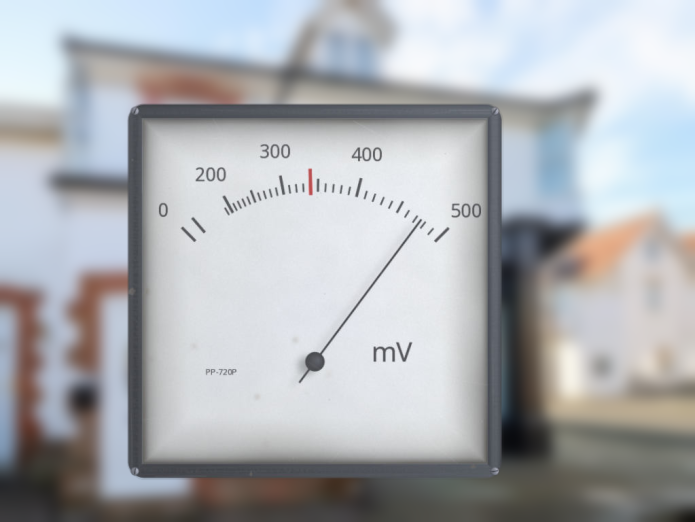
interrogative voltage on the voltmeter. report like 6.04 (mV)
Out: 475 (mV)
